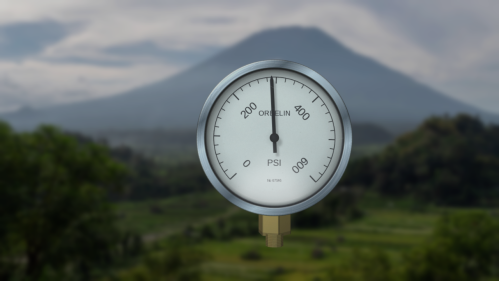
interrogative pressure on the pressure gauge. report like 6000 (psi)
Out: 290 (psi)
